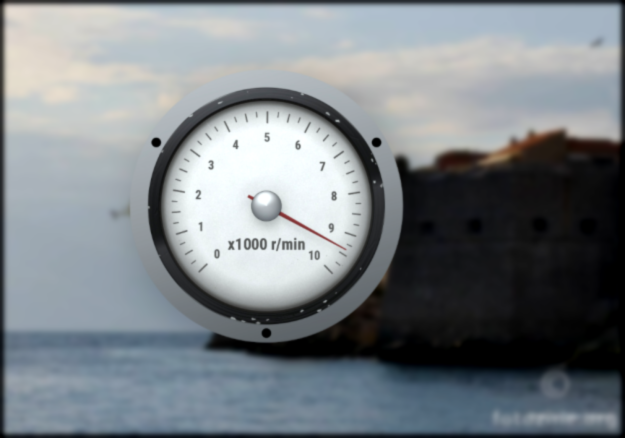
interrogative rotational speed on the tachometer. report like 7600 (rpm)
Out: 9375 (rpm)
